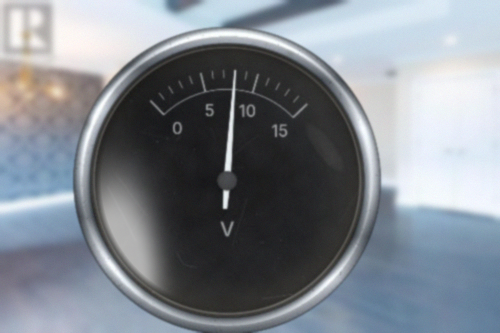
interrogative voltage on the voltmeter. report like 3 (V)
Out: 8 (V)
